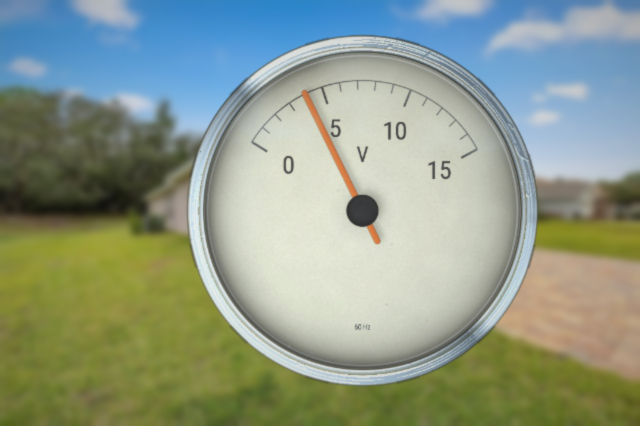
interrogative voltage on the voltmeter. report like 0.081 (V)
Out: 4 (V)
